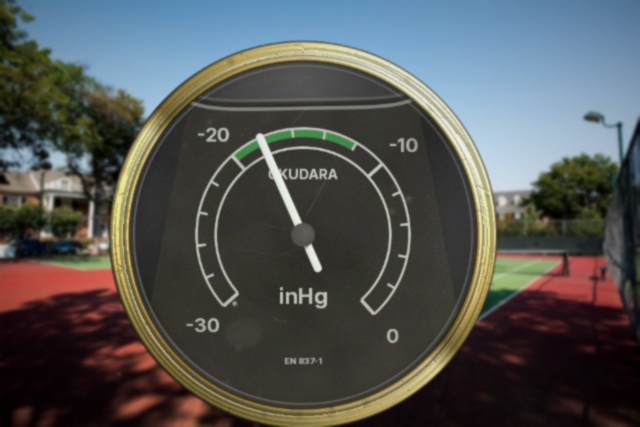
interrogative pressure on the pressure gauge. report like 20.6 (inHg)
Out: -18 (inHg)
